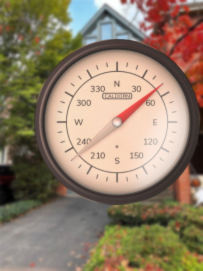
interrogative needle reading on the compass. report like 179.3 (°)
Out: 50 (°)
